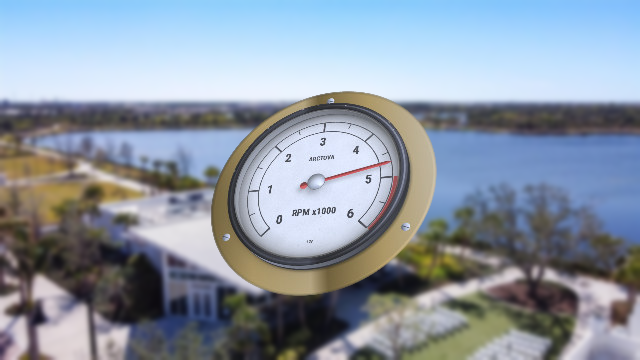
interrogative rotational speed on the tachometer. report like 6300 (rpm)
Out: 4750 (rpm)
